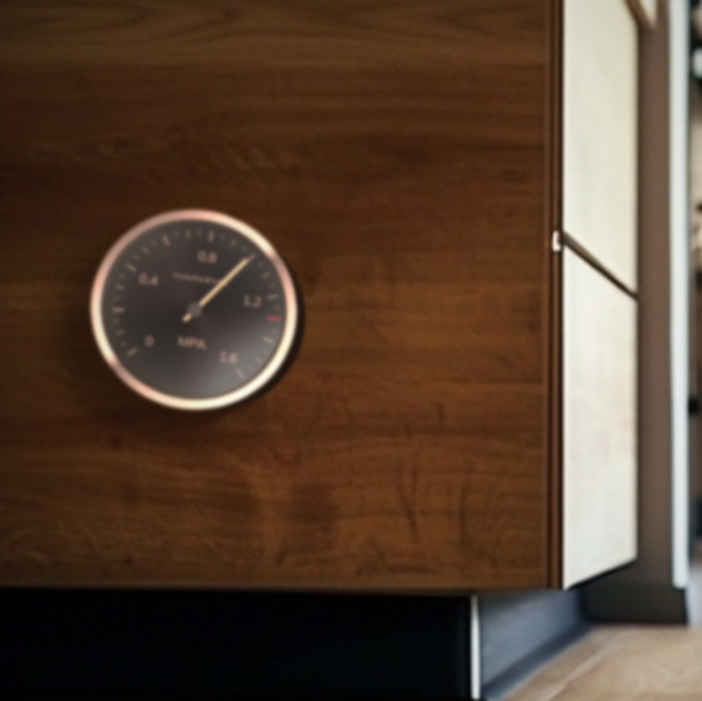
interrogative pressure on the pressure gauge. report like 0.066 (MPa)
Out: 1 (MPa)
